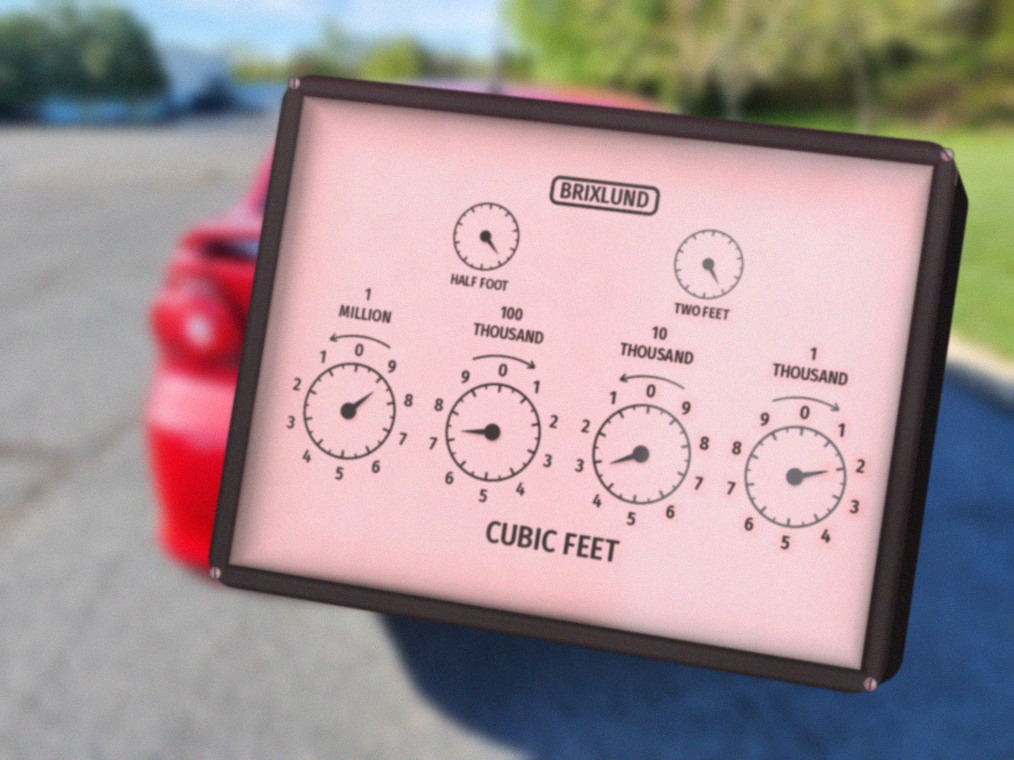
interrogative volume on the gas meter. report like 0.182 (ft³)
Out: 873200 (ft³)
